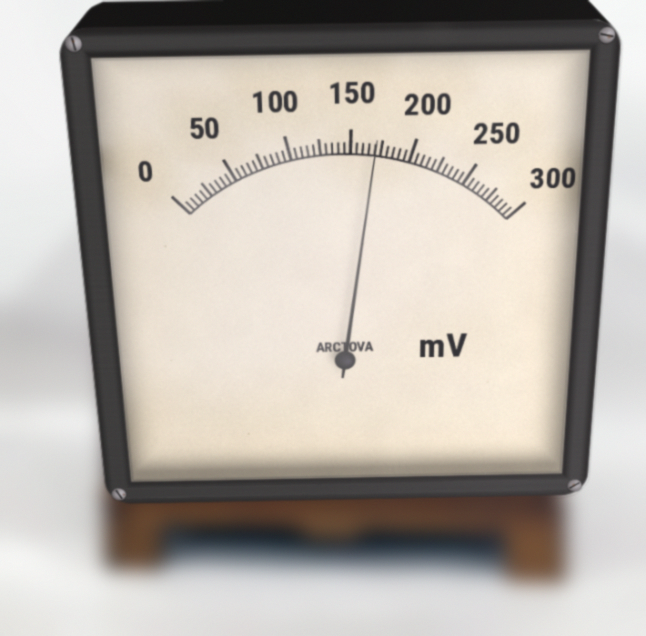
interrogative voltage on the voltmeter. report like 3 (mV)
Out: 170 (mV)
